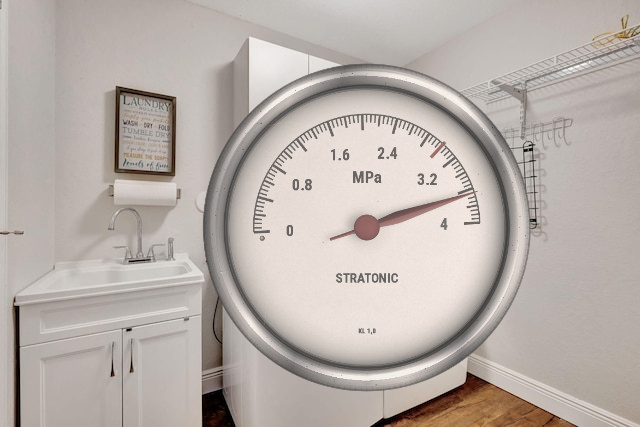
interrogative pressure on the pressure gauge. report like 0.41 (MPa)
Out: 3.65 (MPa)
